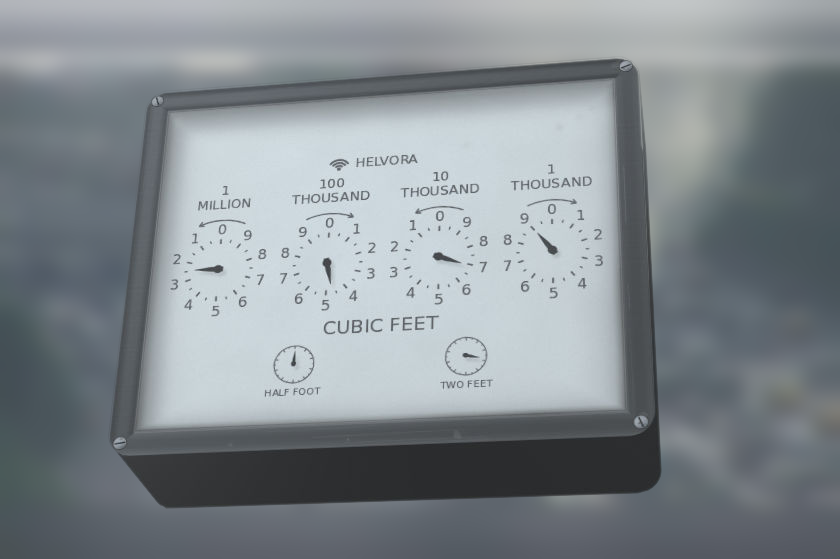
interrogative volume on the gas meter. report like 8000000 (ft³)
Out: 246900 (ft³)
